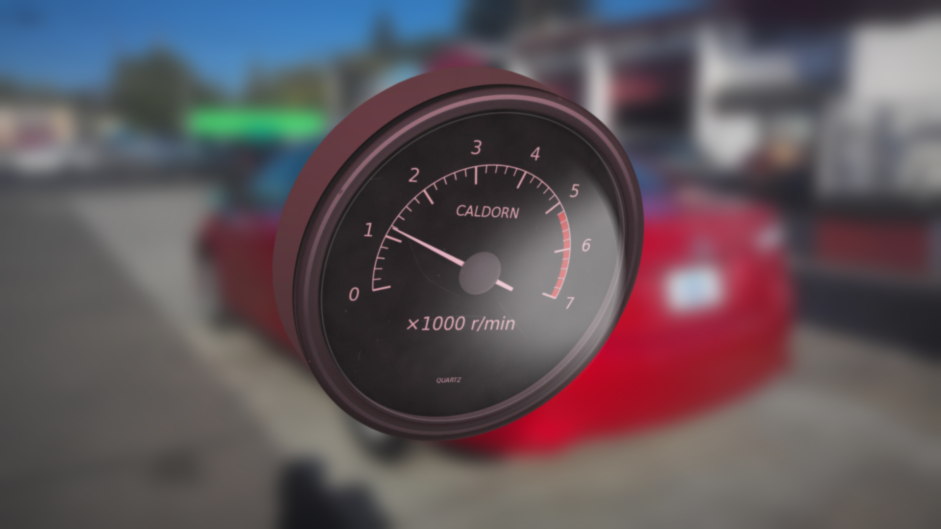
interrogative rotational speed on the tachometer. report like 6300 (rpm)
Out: 1200 (rpm)
